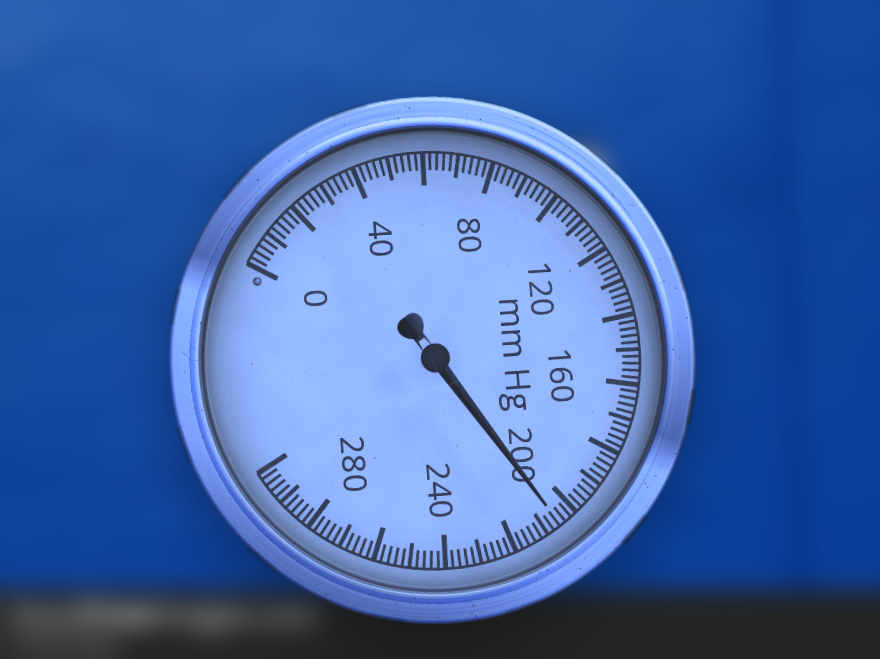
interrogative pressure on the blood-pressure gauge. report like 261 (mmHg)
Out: 206 (mmHg)
